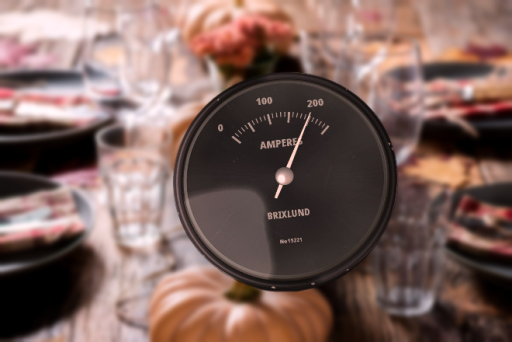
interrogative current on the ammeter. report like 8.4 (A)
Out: 200 (A)
